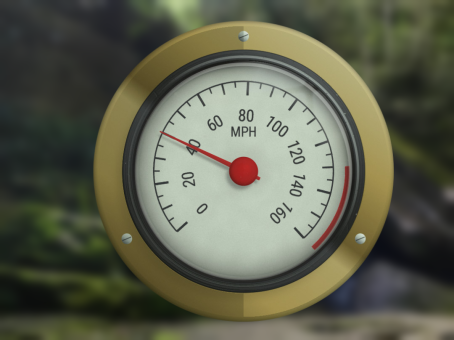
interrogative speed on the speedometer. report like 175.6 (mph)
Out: 40 (mph)
